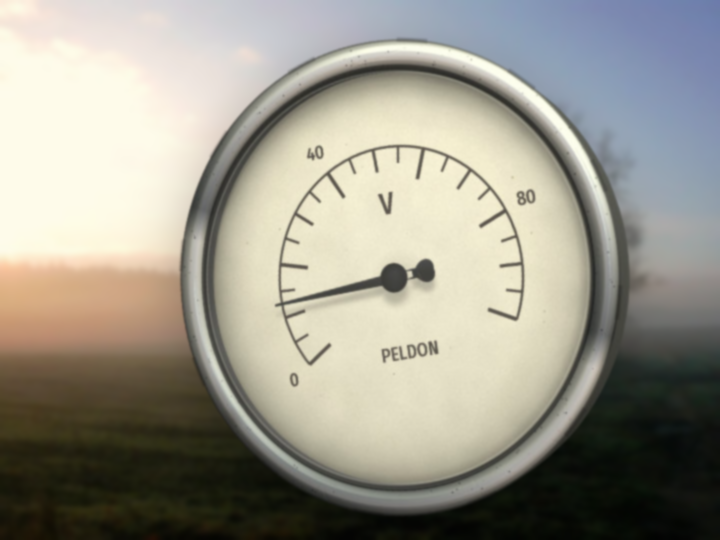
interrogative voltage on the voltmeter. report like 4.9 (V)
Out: 12.5 (V)
